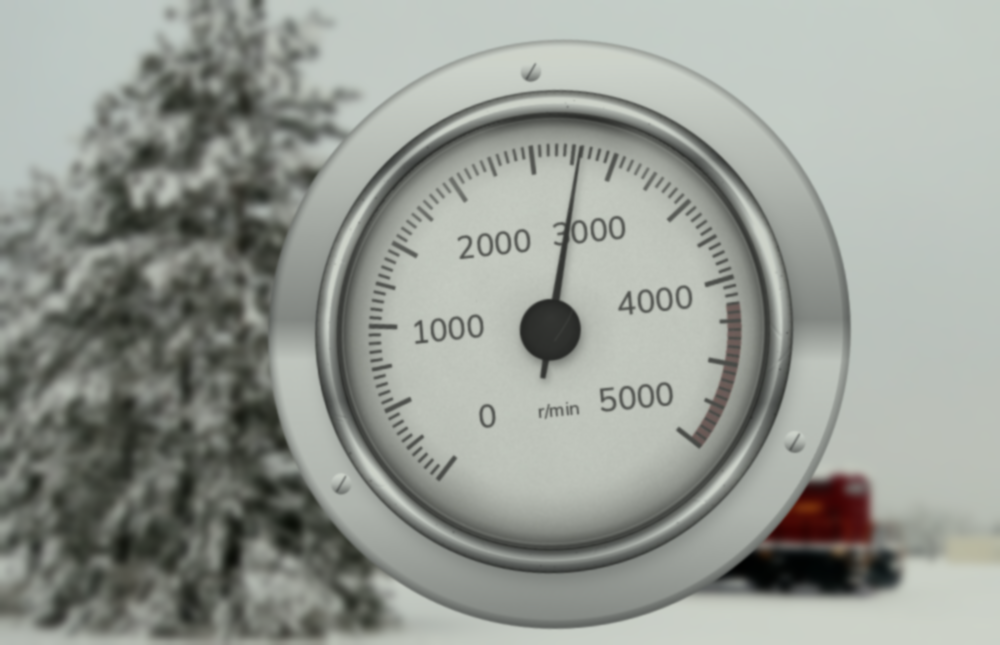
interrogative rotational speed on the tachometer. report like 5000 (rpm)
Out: 2800 (rpm)
